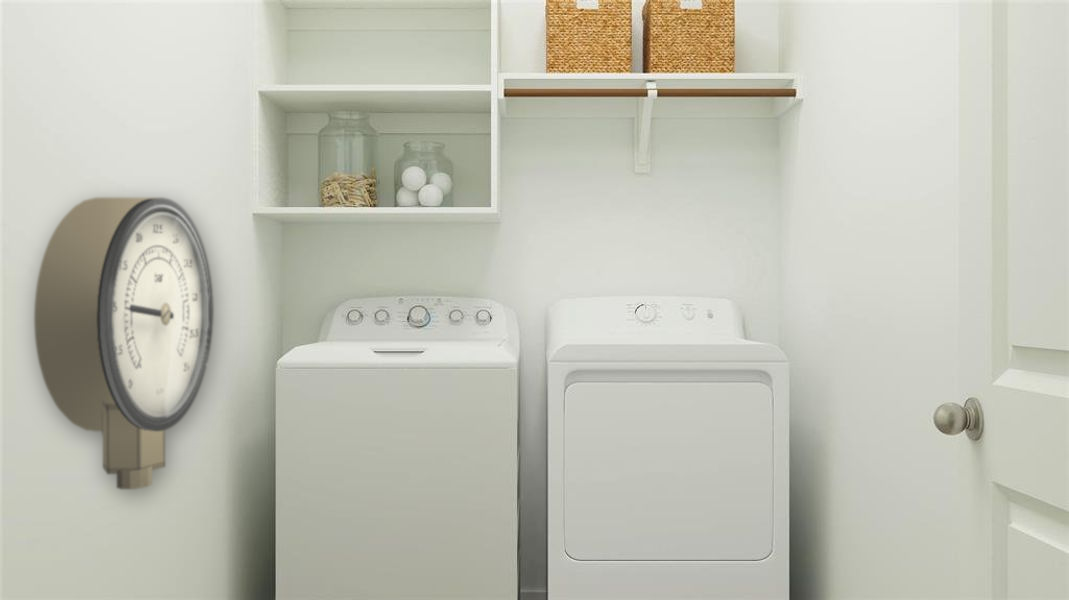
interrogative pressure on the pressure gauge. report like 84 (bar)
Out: 5 (bar)
